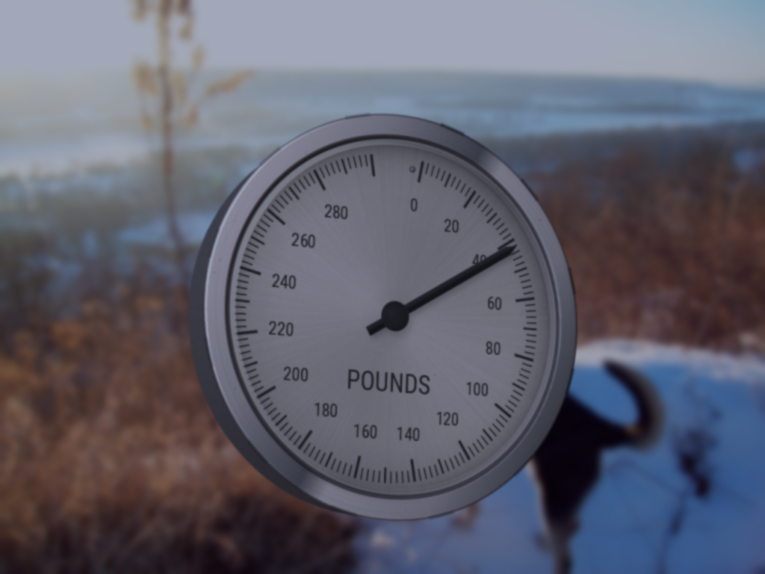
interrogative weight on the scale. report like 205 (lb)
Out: 42 (lb)
